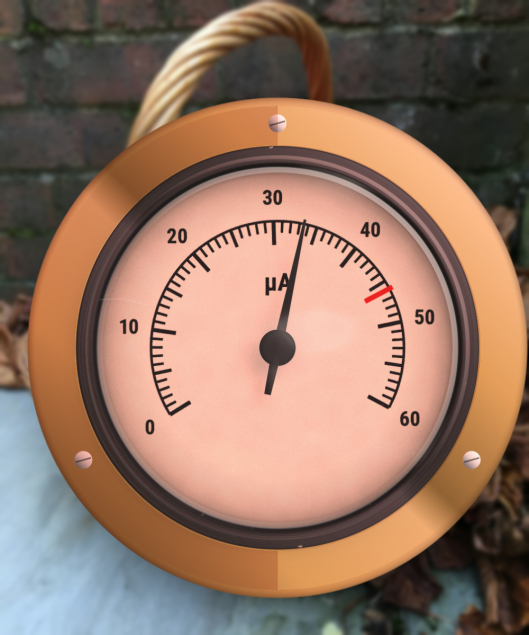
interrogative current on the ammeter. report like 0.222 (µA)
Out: 33.5 (µA)
